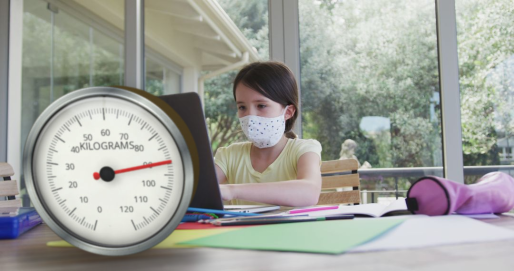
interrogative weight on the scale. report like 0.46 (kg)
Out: 90 (kg)
